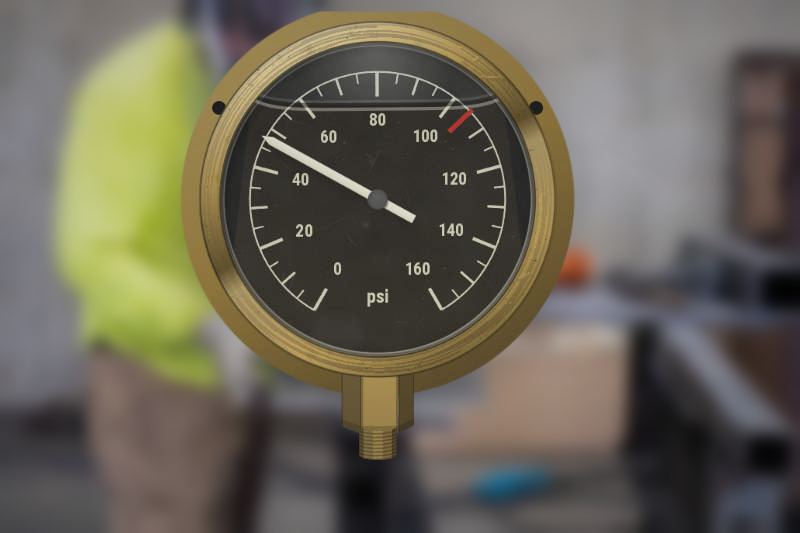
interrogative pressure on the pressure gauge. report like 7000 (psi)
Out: 47.5 (psi)
